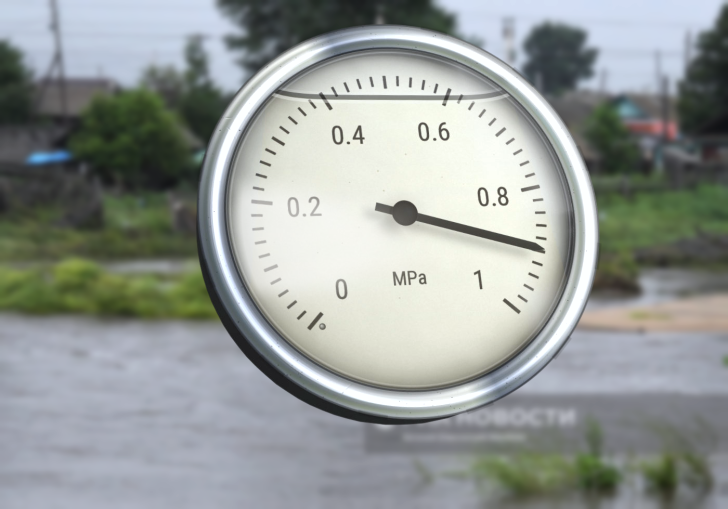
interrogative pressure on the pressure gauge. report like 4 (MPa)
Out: 0.9 (MPa)
